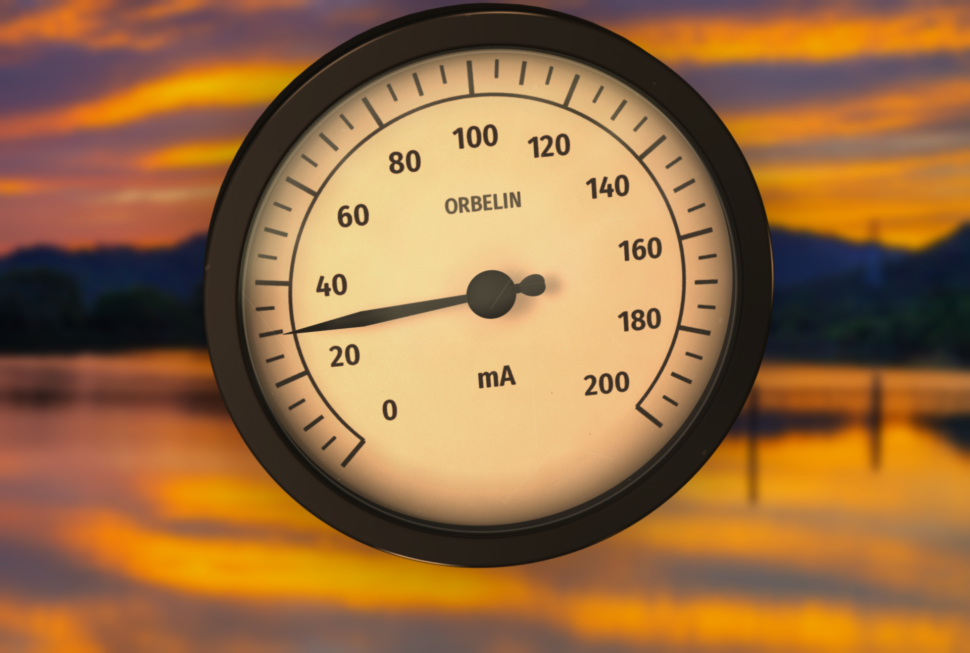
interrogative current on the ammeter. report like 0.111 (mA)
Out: 30 (mA)
